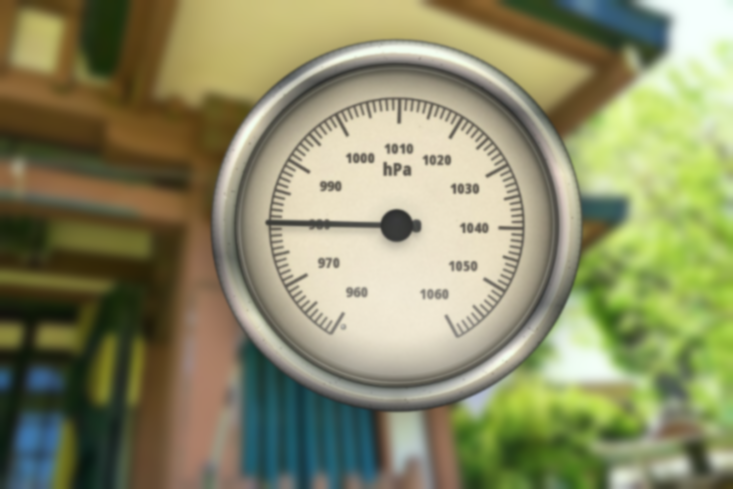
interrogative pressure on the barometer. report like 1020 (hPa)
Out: 980 (hPa)
